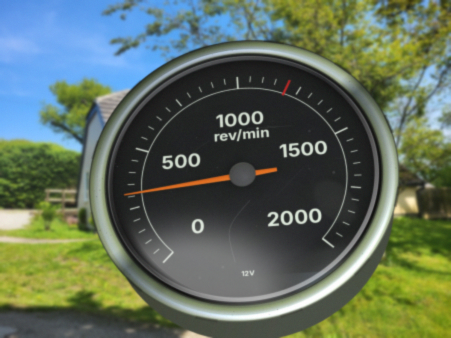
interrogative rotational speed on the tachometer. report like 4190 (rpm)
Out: 300 (rpm)
